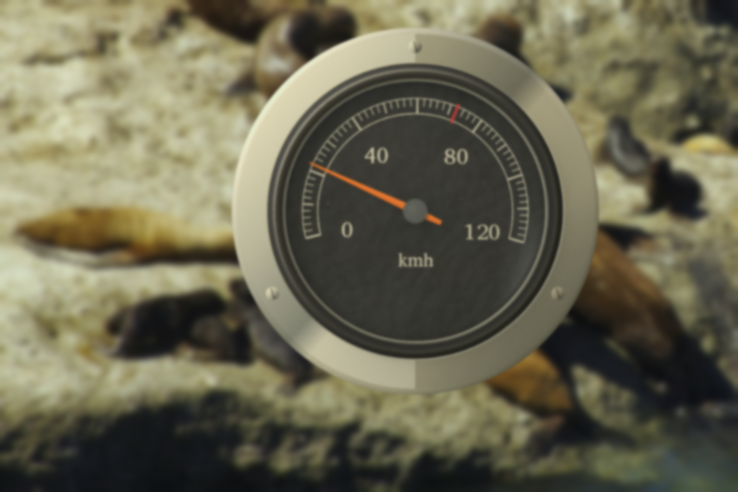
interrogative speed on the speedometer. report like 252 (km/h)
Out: 22 (km/h)
